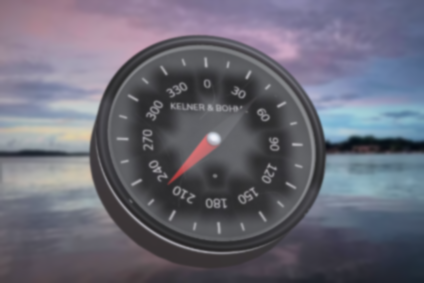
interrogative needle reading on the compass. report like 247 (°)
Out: 225 (°)
